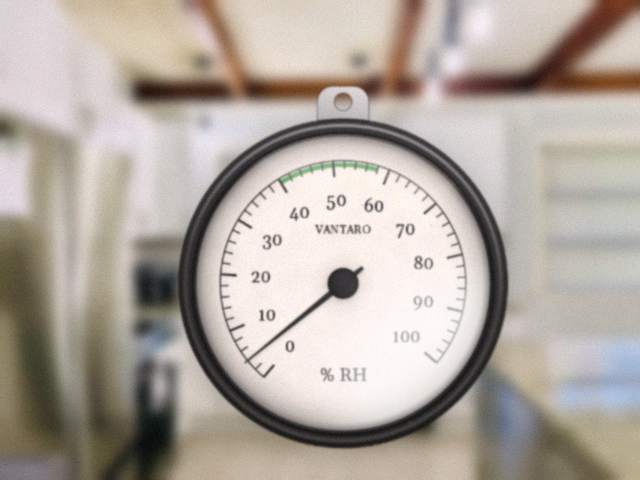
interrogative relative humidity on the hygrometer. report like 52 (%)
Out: 4 (%)
